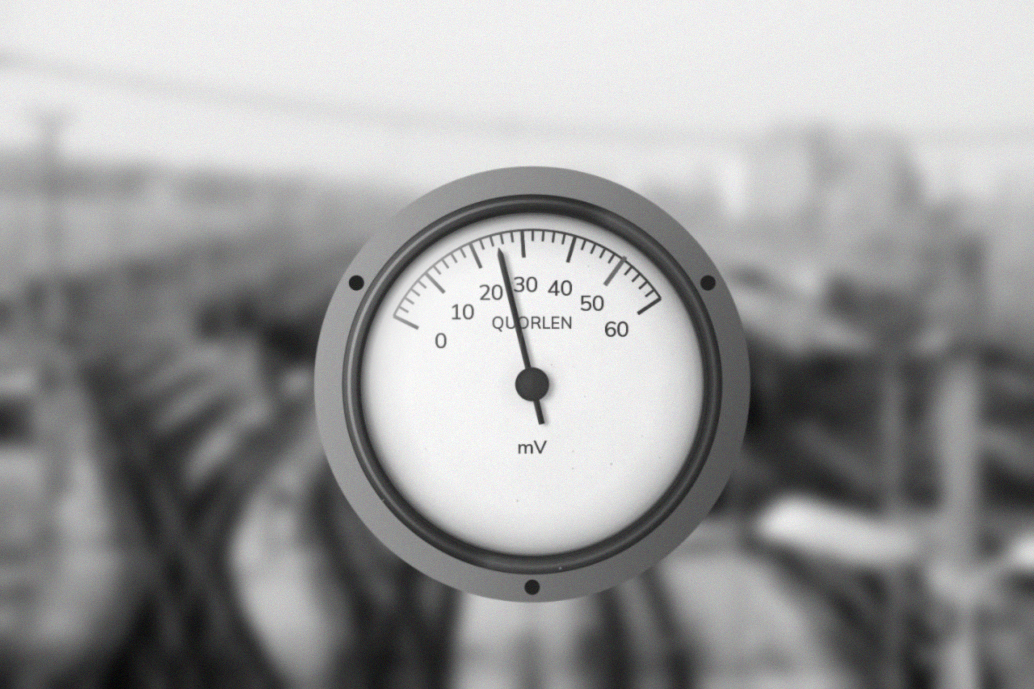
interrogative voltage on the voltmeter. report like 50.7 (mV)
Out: 25 (mV)
